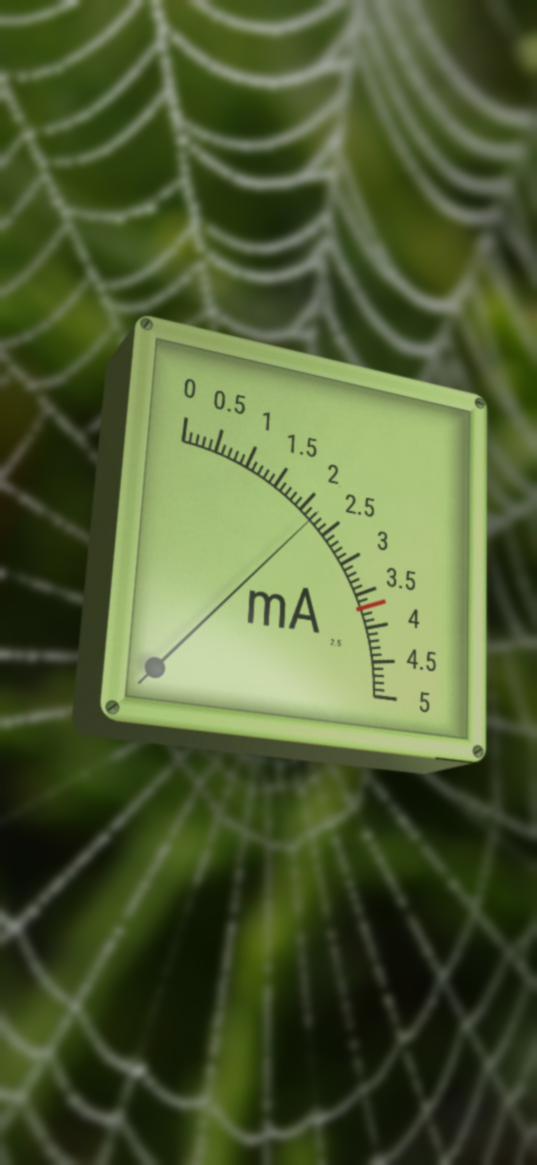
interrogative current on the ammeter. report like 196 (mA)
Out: 2.2 (mA)
